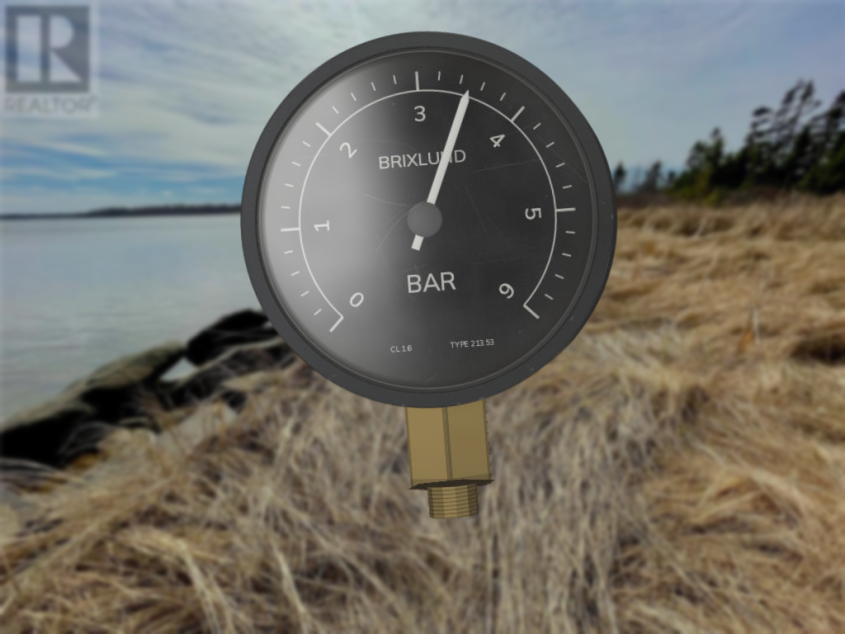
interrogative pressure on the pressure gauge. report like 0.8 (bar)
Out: 3.5 (bar)
